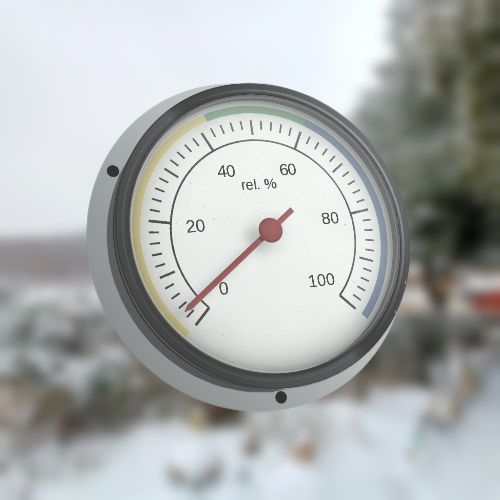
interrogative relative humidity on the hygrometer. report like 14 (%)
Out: 3 (%)
